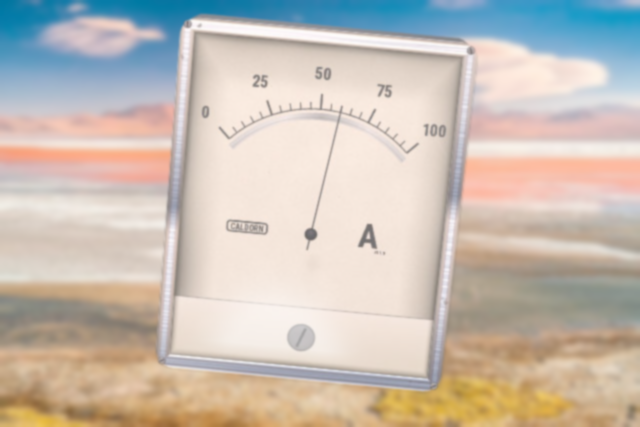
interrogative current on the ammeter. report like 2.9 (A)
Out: 60 (A)
